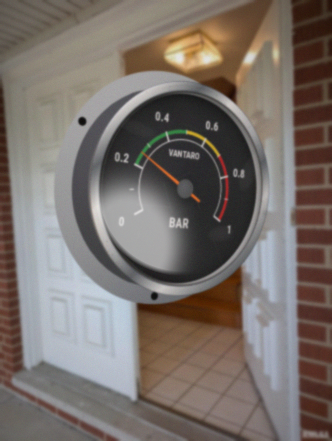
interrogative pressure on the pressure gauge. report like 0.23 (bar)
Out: 0.25 (bar)
